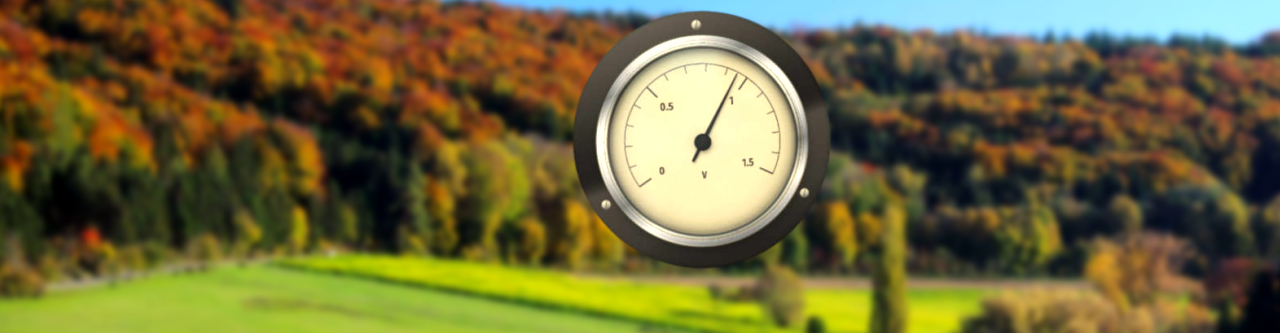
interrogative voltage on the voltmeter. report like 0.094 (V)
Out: 0.95 (V)
